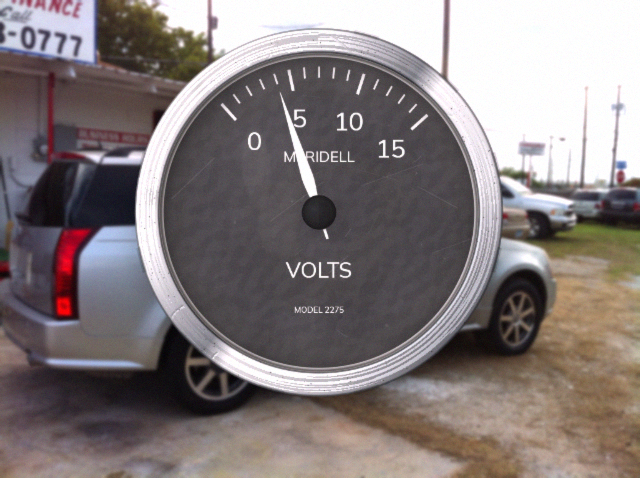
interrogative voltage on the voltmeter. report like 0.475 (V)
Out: 4 (V)
